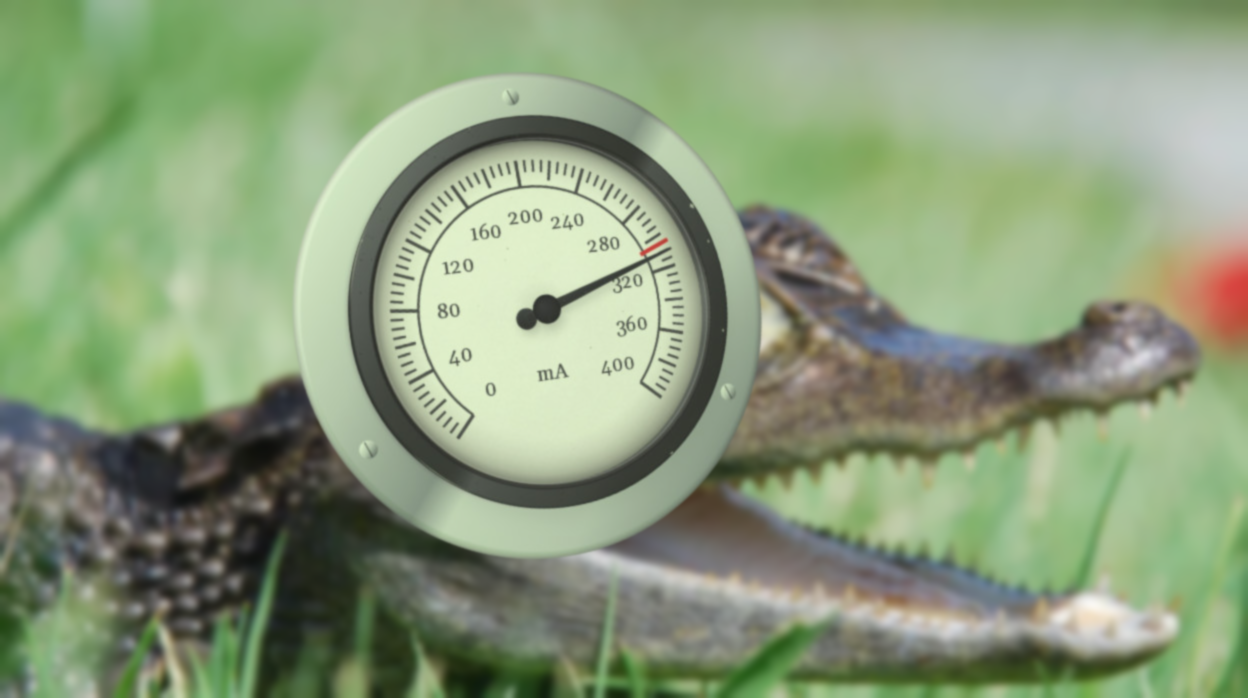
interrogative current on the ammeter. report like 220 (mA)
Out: 310 (mA)
